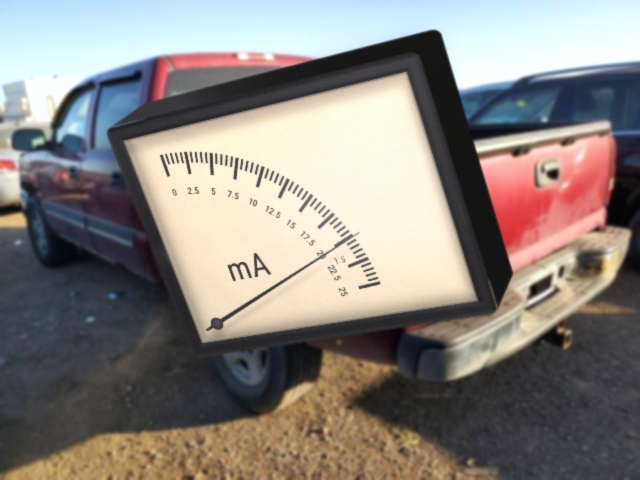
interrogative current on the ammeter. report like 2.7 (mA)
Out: 20 (mA)
